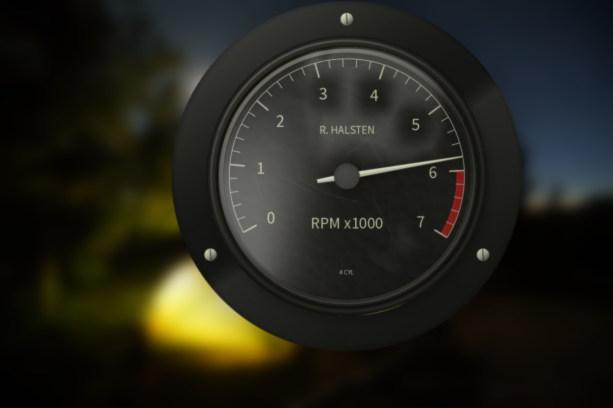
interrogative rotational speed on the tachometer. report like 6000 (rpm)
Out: 5800 (rpm)
